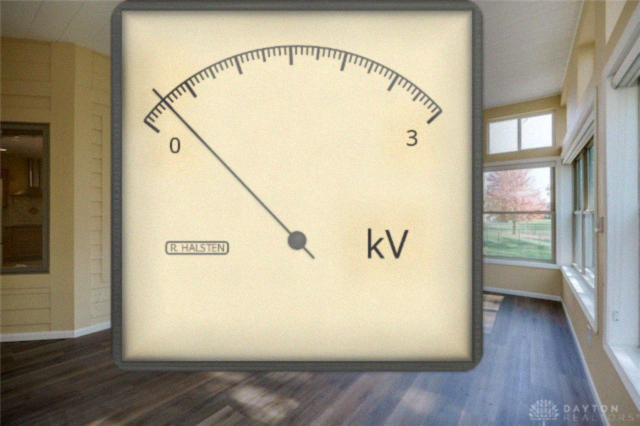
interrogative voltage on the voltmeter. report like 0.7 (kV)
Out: 0.25 (kV)
